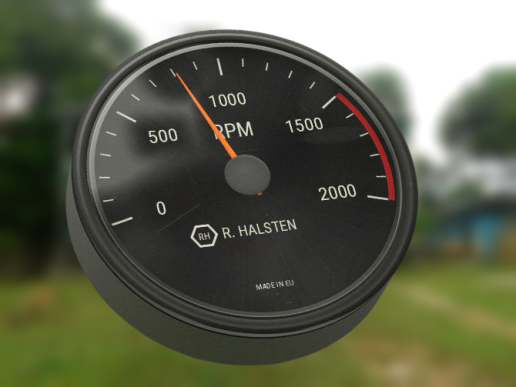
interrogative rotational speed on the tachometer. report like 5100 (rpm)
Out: 800 (rpm)
